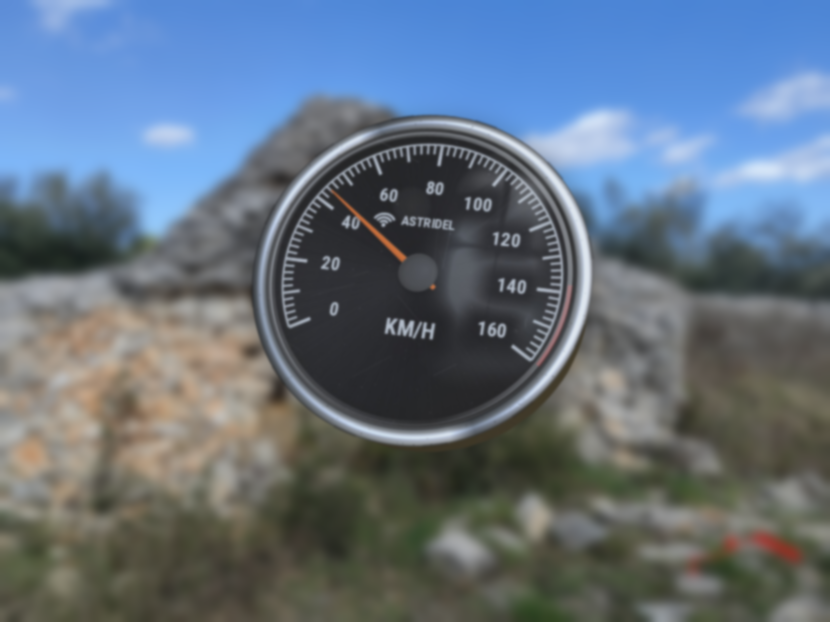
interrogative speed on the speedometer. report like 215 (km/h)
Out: 44 (km/h)
